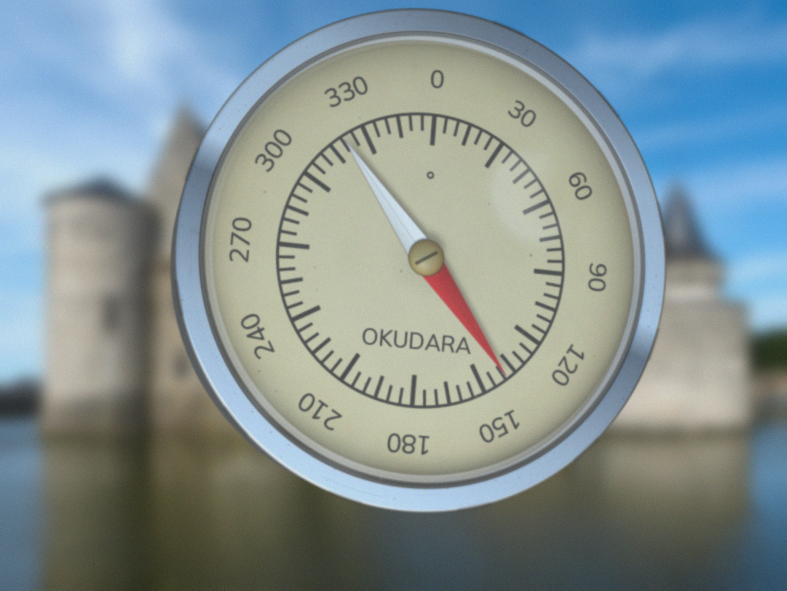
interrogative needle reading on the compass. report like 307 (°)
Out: 140 (°)
